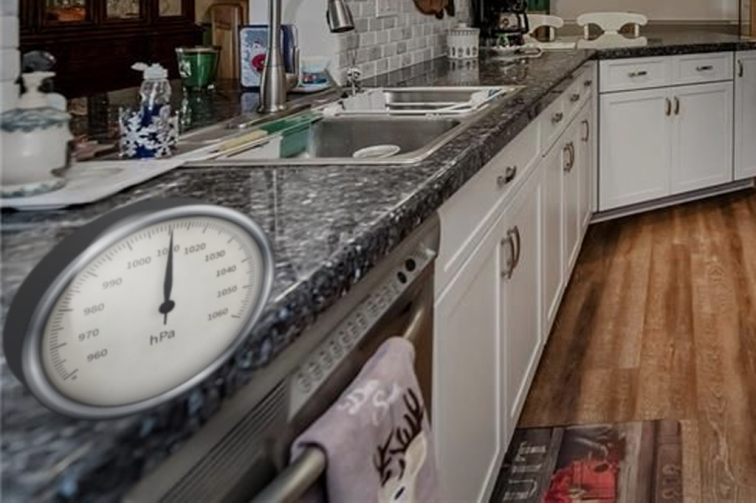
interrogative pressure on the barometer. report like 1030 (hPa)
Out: 1010 (hPa)
